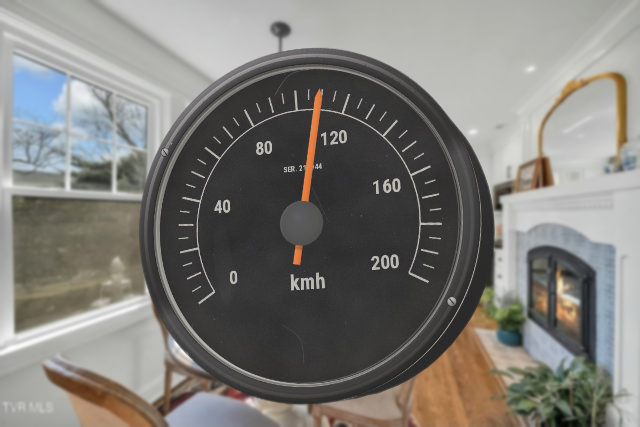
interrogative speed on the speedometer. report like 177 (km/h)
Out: 110 (km/h)
